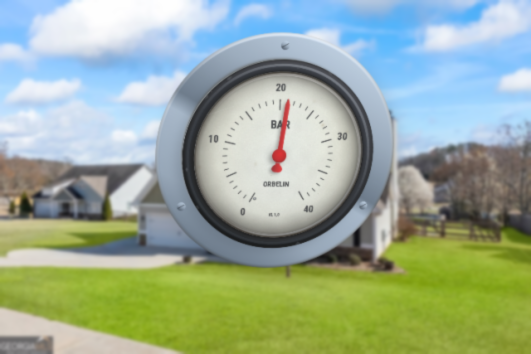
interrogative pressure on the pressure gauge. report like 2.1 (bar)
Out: 21 (bar)
